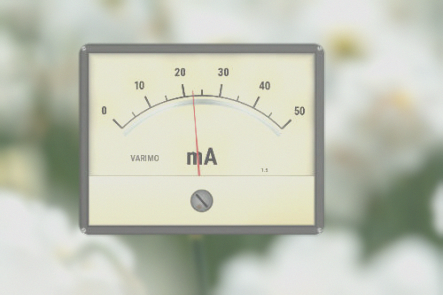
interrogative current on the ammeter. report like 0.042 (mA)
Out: 22.5 (mA)
